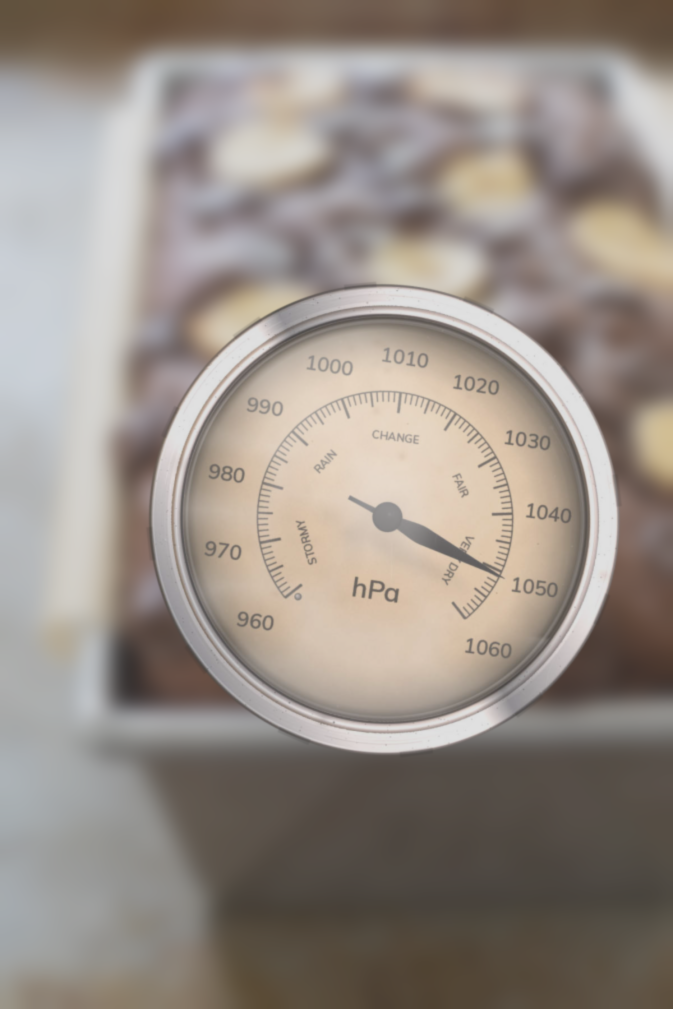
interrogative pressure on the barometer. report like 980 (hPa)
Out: 1051 (hPa)
